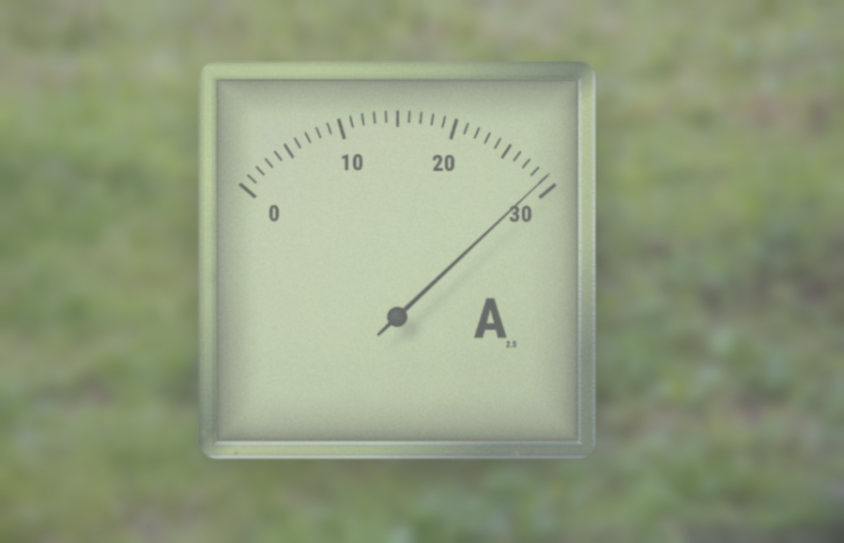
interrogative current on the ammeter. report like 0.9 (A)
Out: 29 (A)
